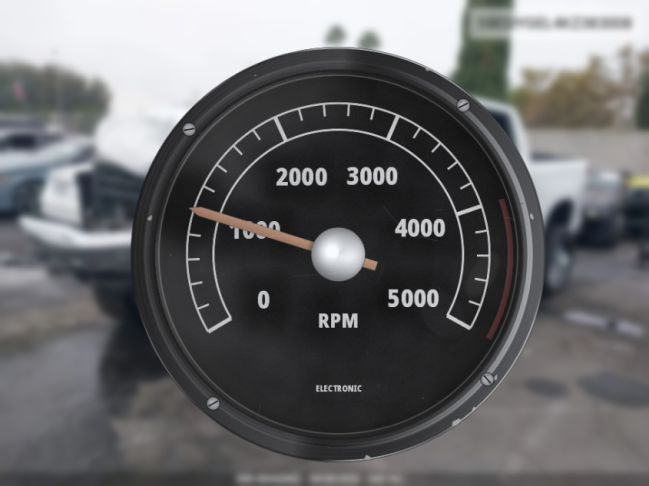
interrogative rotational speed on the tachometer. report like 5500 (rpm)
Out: 1000 (rpm)
